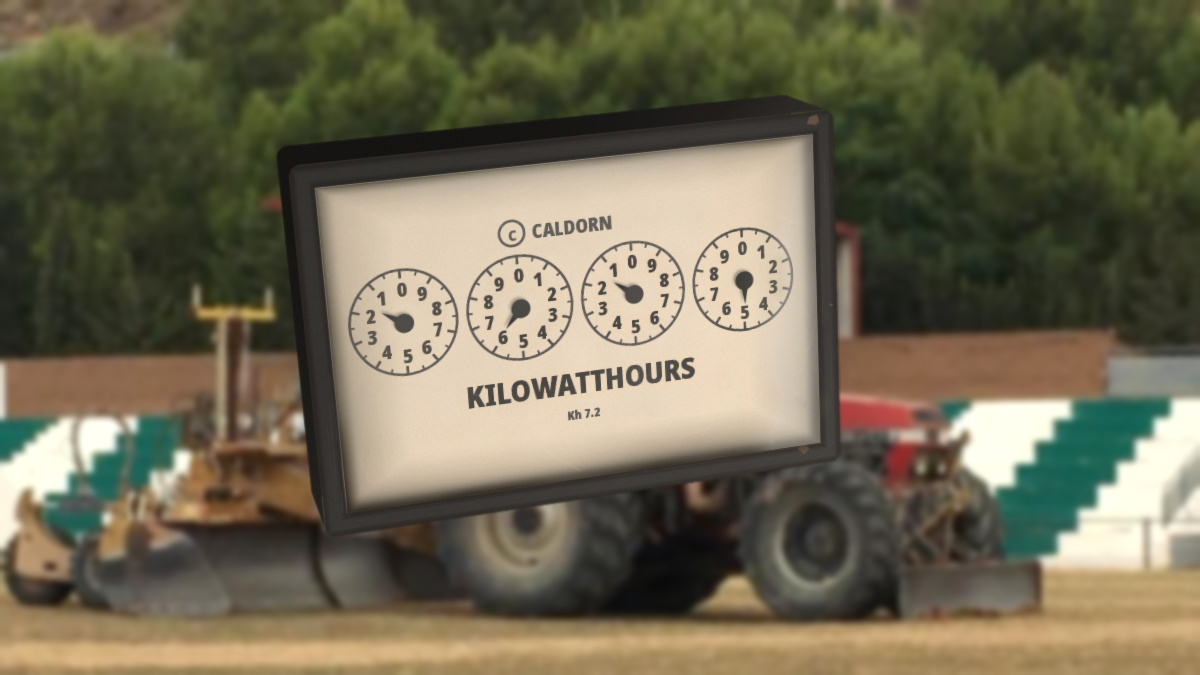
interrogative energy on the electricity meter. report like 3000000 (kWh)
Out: 1615 (kWh)
